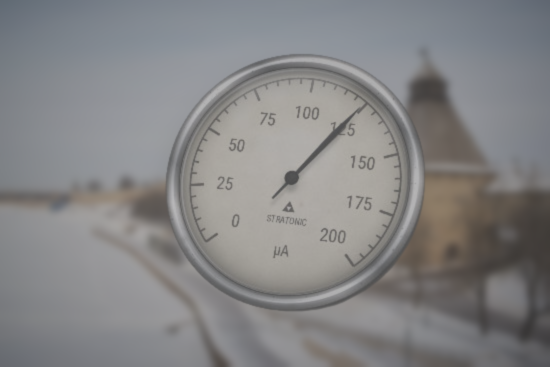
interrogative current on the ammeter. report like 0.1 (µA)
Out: 125 (µA)
